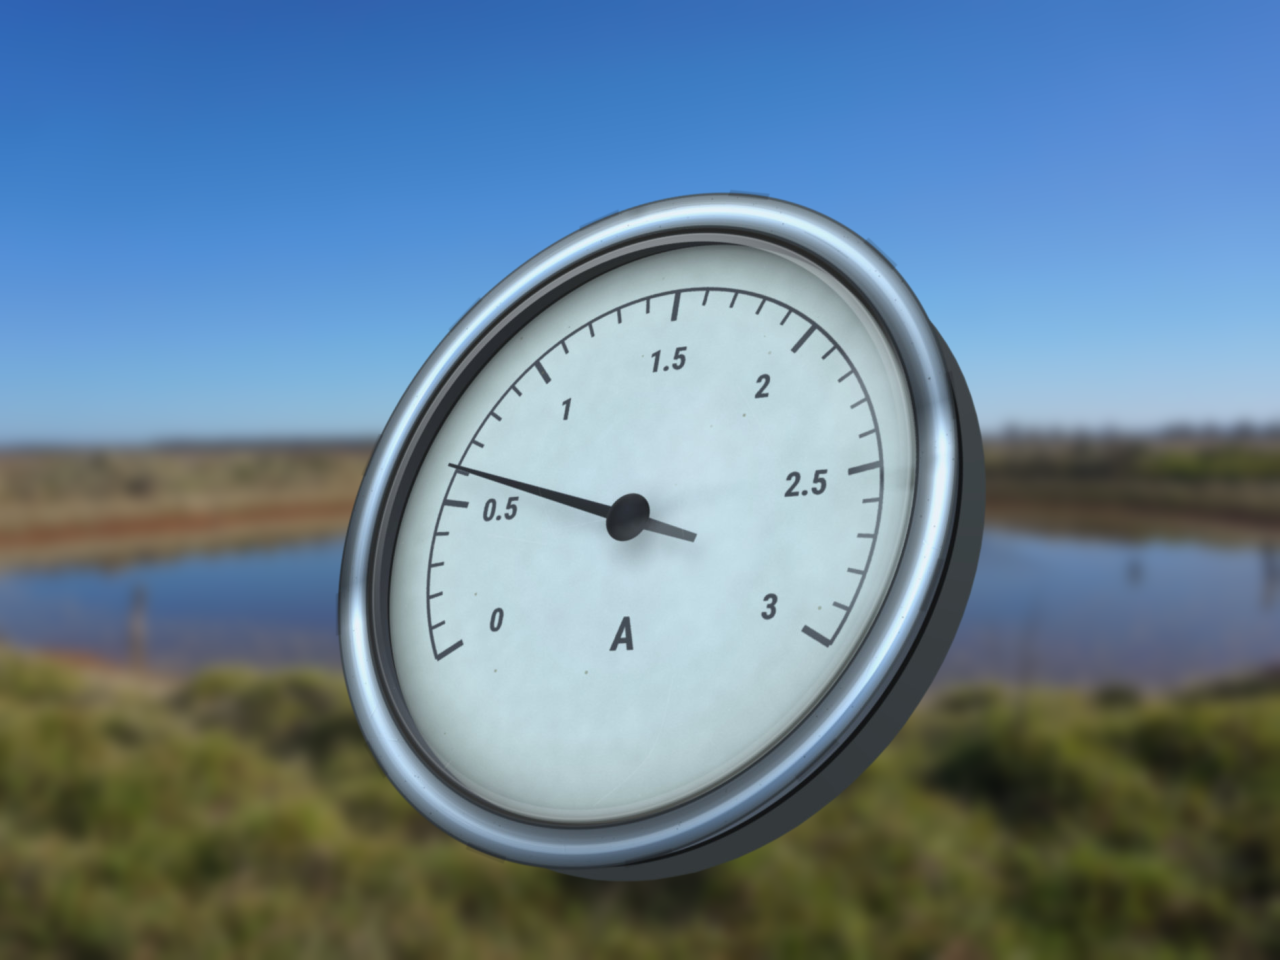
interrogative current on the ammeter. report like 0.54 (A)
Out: 0.6 (A)
